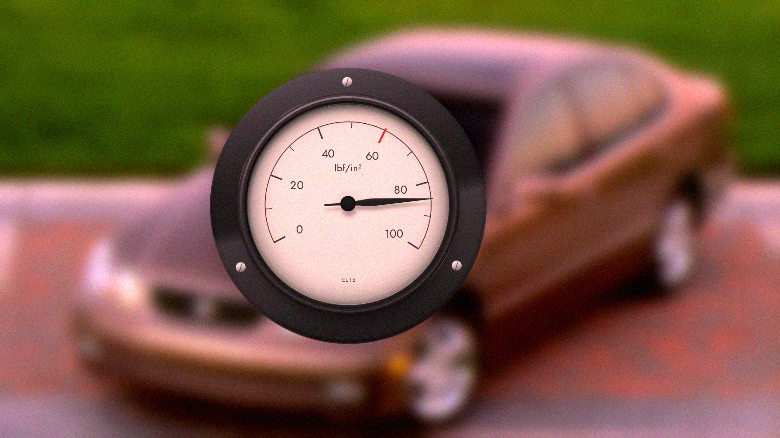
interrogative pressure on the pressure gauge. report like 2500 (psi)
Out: 85 (psi)
